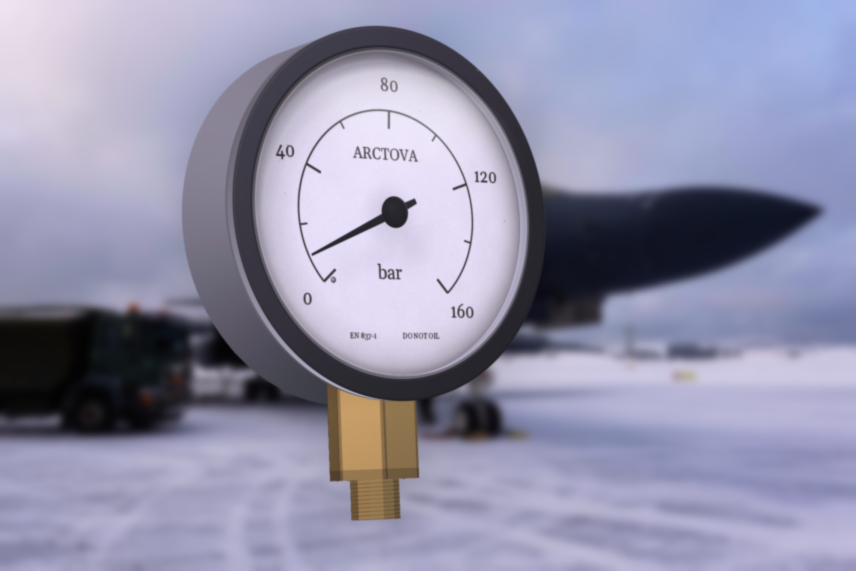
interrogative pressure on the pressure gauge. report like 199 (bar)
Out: 10 (bar)
